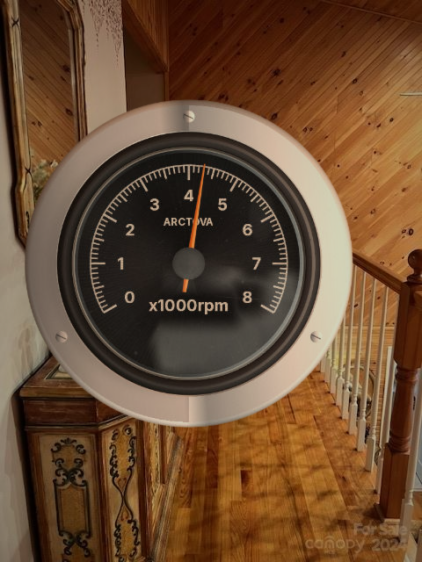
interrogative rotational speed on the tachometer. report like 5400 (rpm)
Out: 4300 (rpm)
